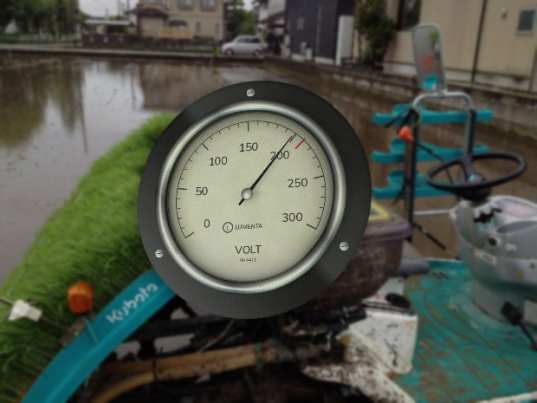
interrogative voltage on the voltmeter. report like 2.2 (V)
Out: 200 (V)
